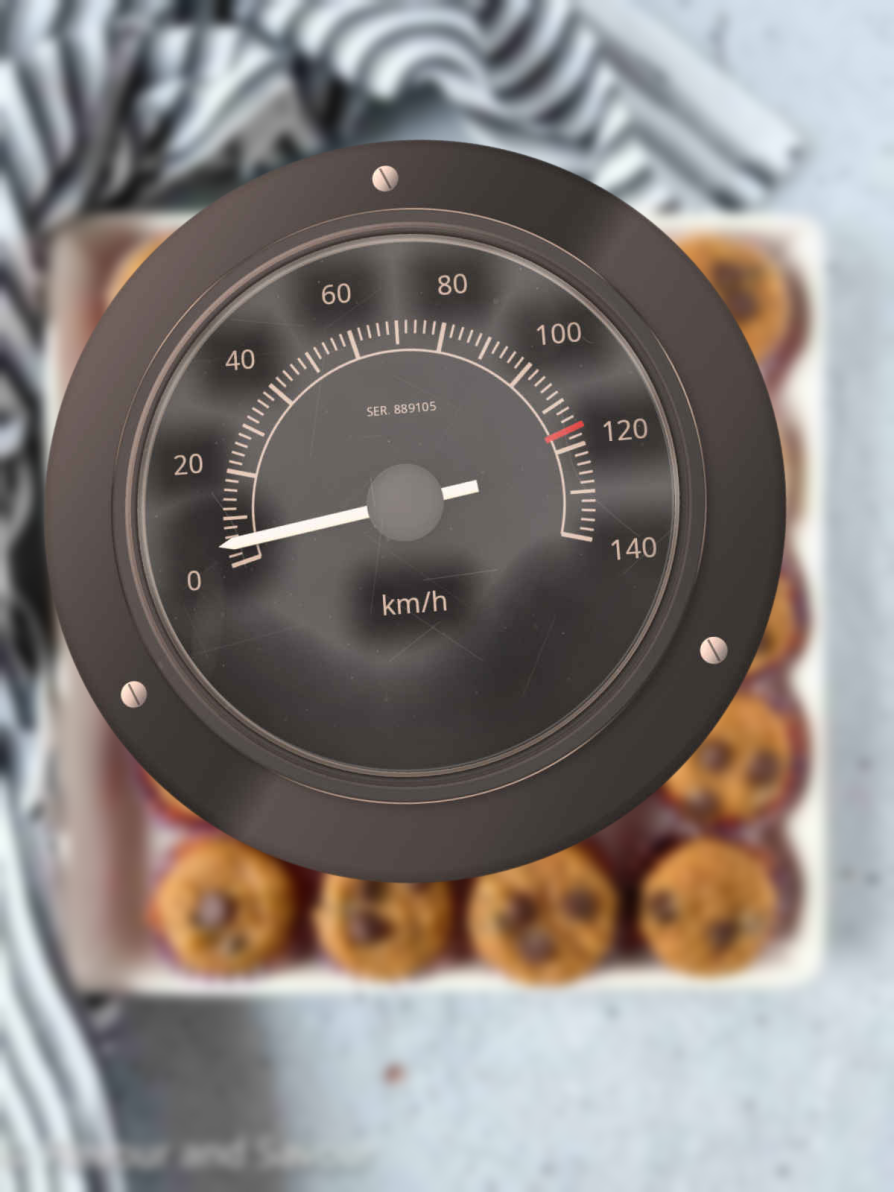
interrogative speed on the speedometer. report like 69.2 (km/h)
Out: 4 (km/h)
